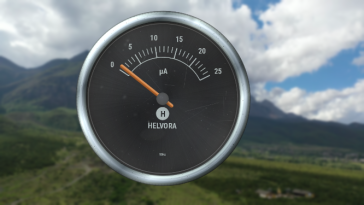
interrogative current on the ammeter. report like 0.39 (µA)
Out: 1 (µA)
